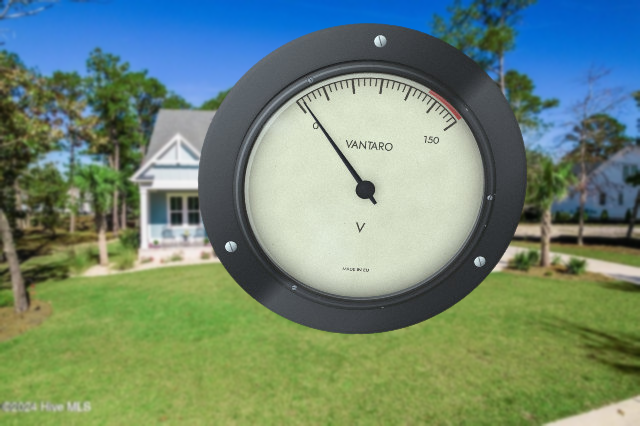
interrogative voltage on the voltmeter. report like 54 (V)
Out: 5 (V)
